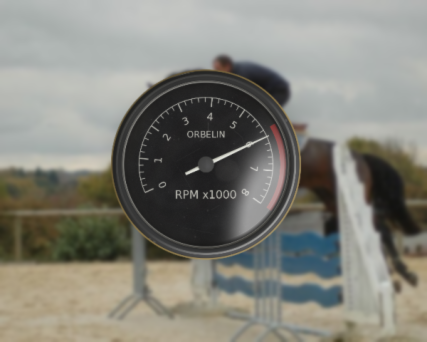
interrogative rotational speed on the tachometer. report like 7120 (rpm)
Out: 6000 (rpm)
